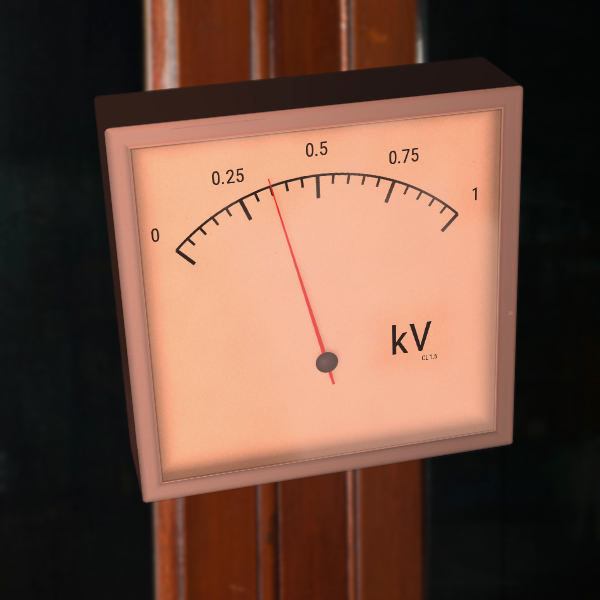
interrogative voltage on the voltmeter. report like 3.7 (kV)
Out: 0.35 (kV)
